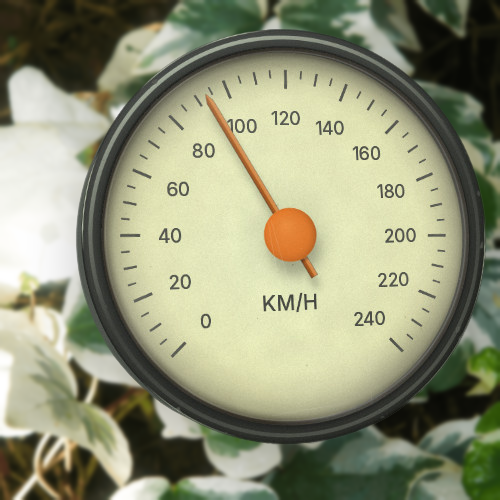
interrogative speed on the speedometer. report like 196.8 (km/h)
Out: 92.5 (km/h)
